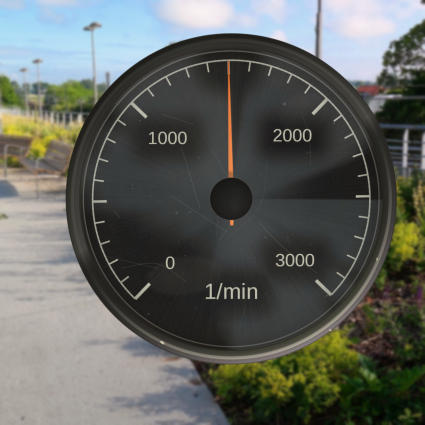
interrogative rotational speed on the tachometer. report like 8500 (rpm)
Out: 1500 (rpm)
